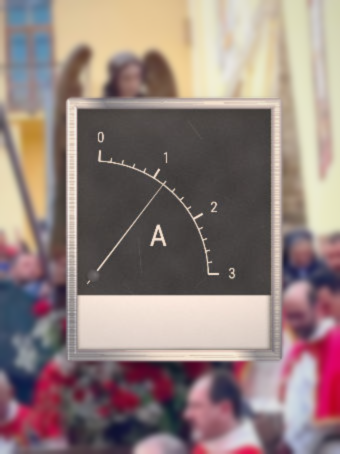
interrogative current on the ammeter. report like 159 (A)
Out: 1.2 (A)
